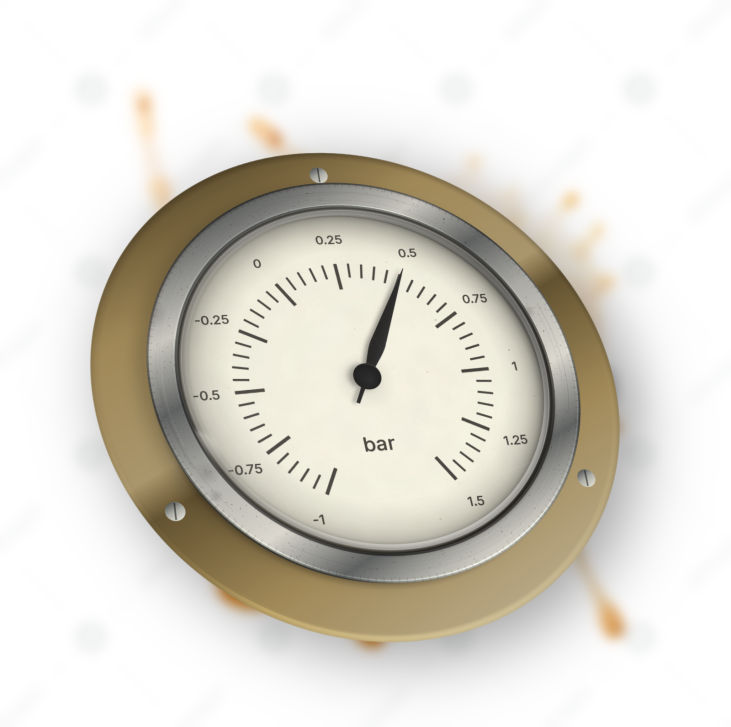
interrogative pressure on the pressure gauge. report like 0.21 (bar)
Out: 0.5 (bar)
